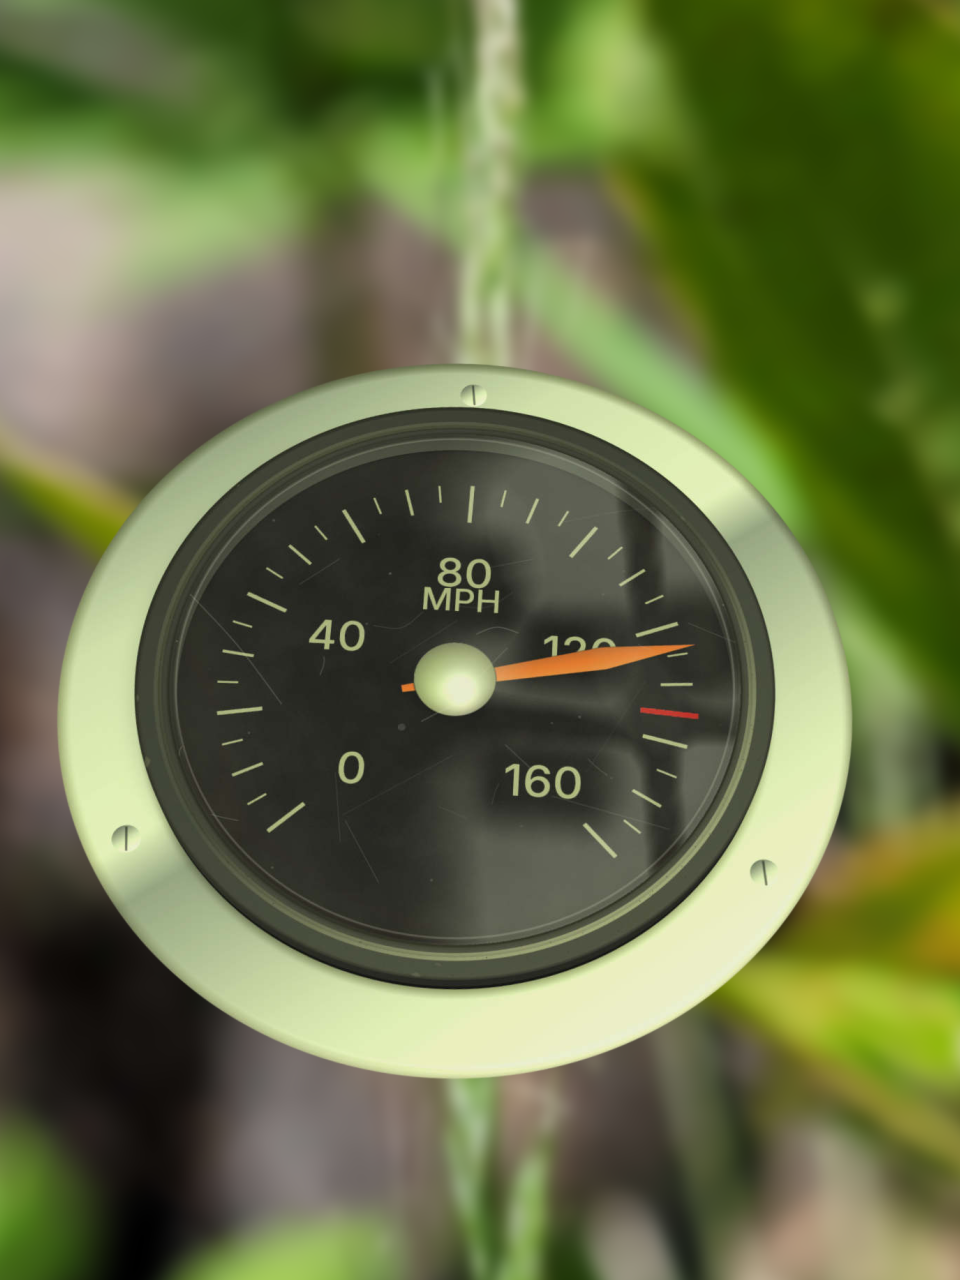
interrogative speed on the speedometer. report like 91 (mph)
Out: 125 (mph)
